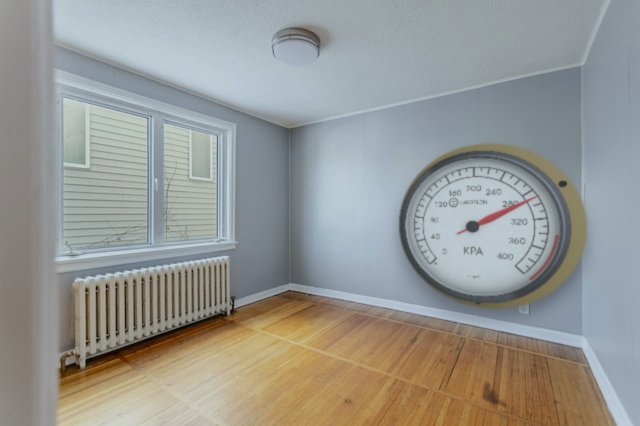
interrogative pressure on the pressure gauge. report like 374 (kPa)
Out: 290 (kPa)
